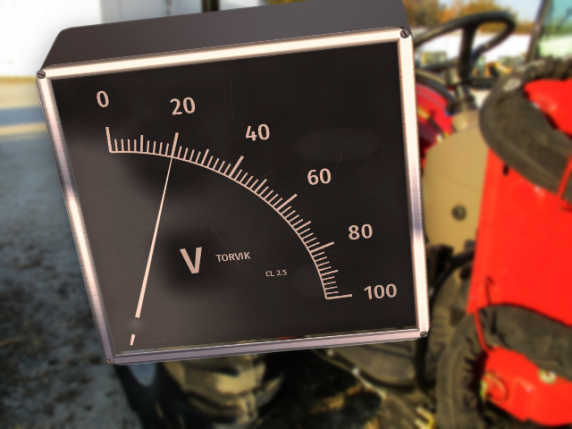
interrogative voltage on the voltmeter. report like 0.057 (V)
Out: 20 (V)
